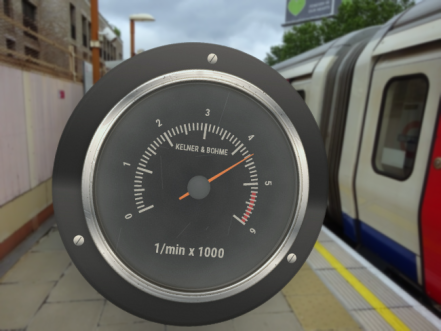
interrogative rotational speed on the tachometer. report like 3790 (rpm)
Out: 4300 (rpm)
